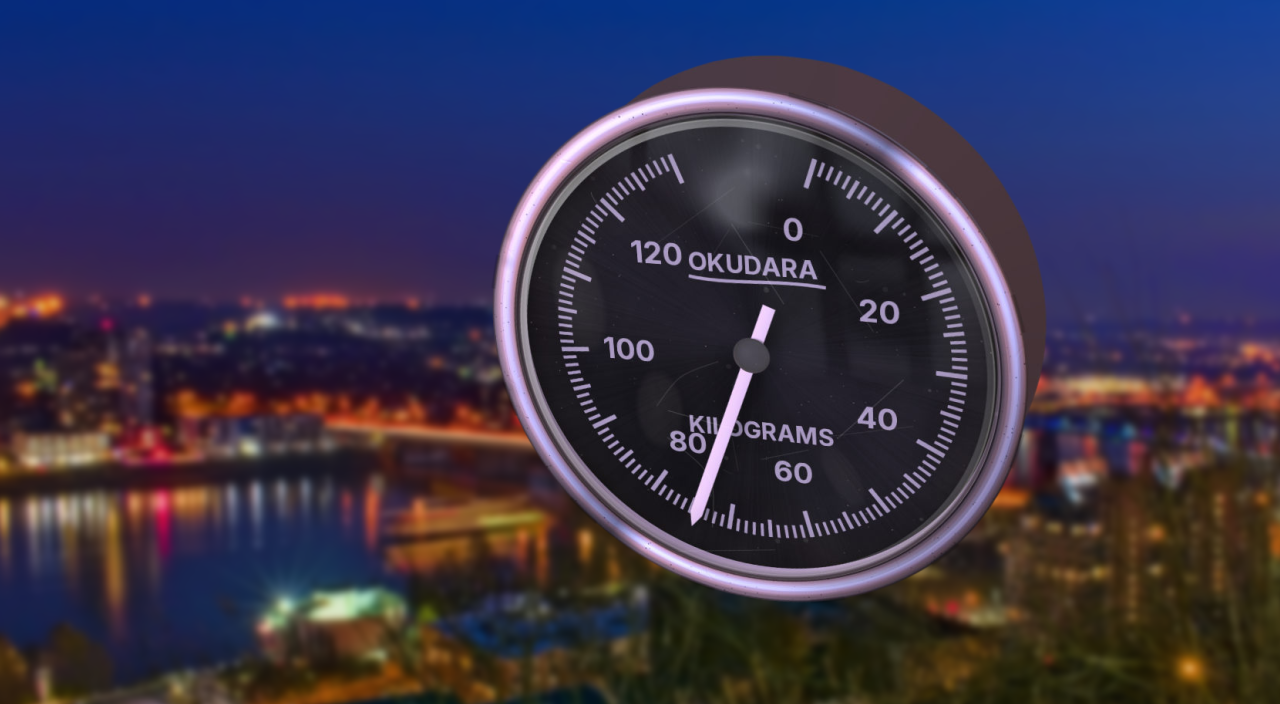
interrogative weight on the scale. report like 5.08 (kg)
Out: 74 (kg)
